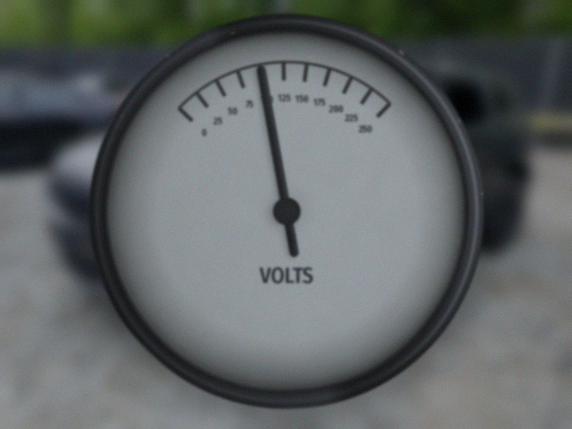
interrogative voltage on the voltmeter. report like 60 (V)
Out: 100 (V)
